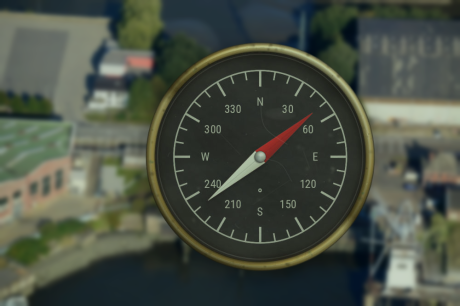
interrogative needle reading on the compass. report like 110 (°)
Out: 50 (°)
